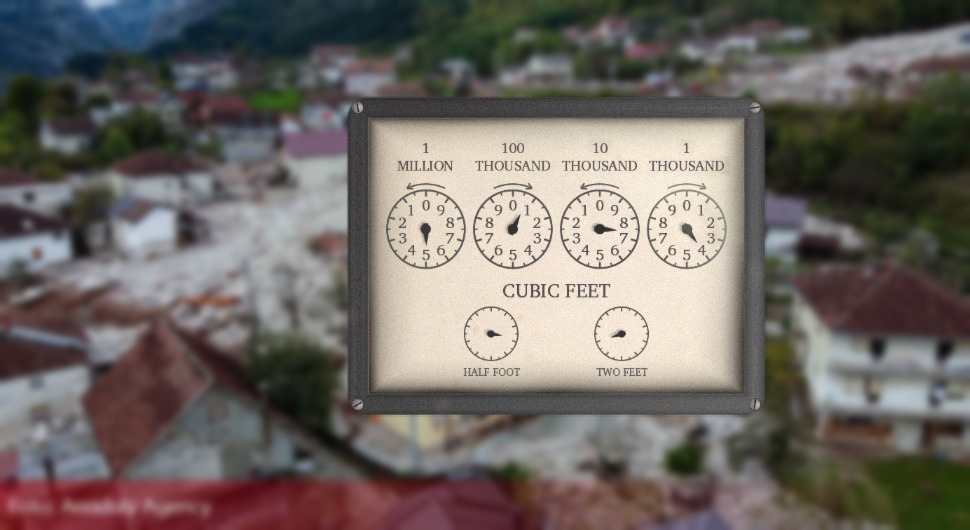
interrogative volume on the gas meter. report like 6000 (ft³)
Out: 507400 (ft³)
